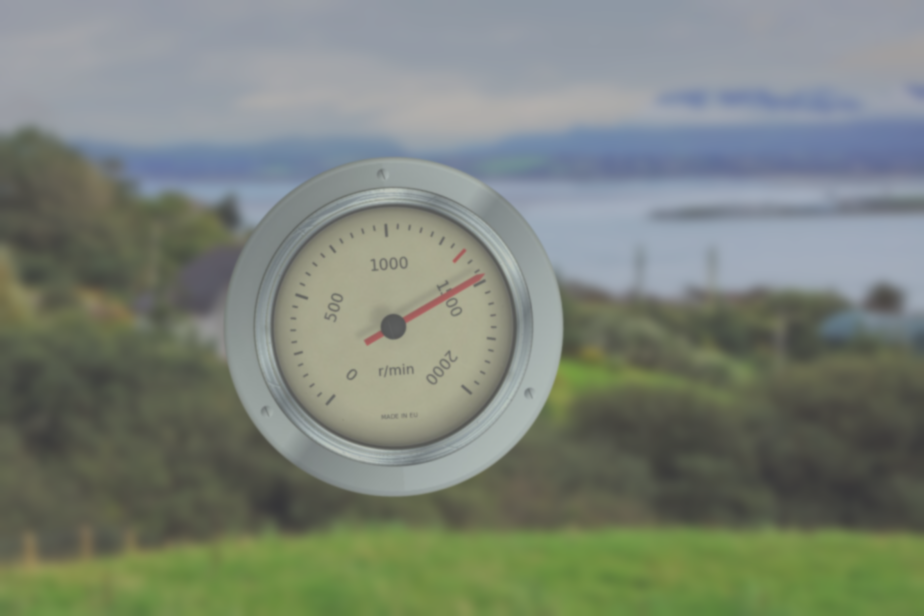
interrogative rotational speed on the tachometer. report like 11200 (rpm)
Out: 1475 (rpm)
